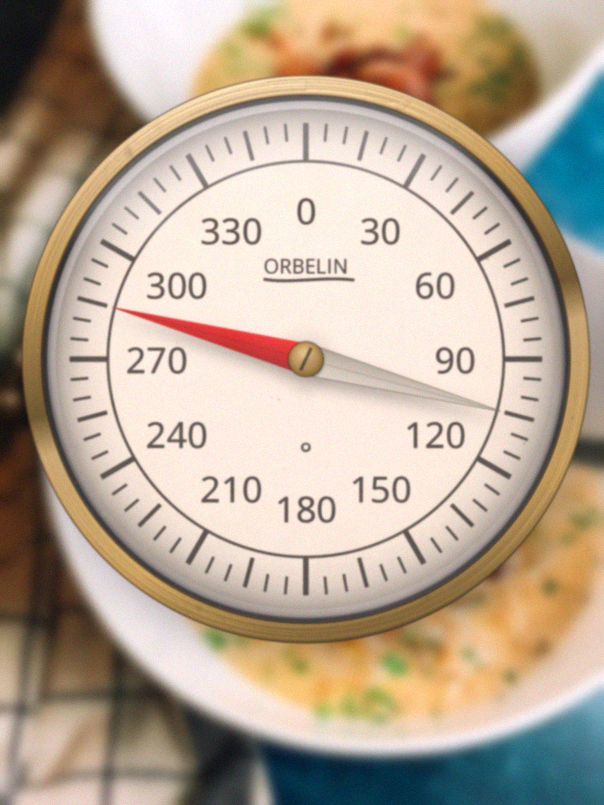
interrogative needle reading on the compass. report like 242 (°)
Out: 285 (°)
